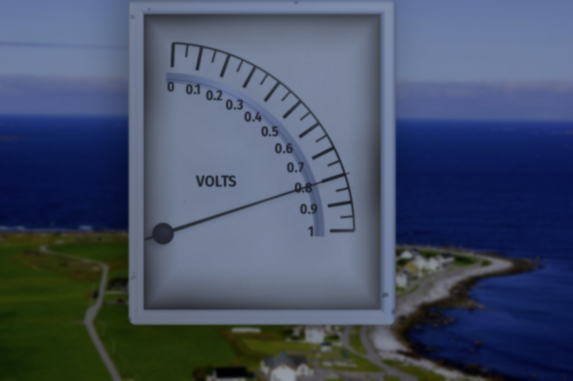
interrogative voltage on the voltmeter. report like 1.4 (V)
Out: 0.8 (V)
